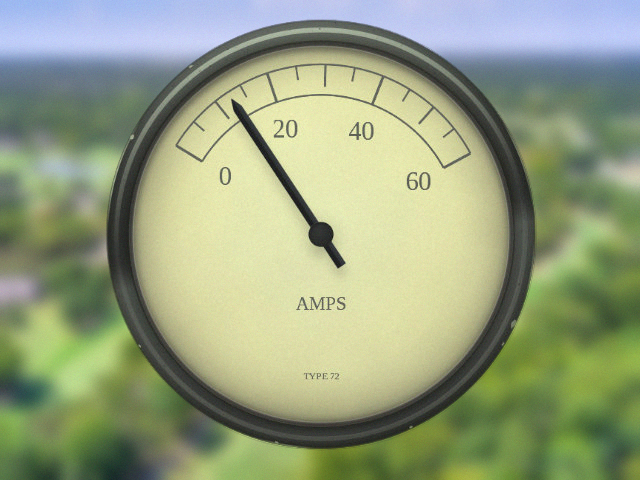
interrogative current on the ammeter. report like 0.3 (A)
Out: 12.5 (A)
